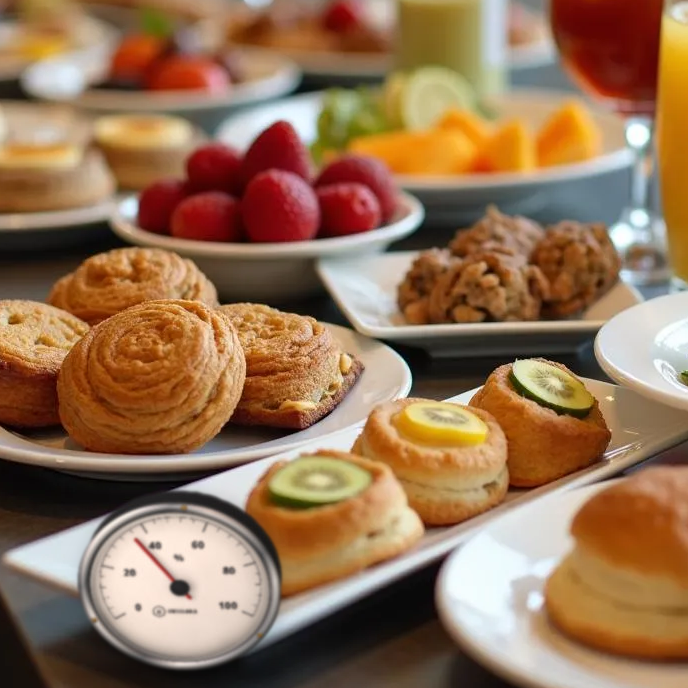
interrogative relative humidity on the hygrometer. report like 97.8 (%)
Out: 36 (%)
